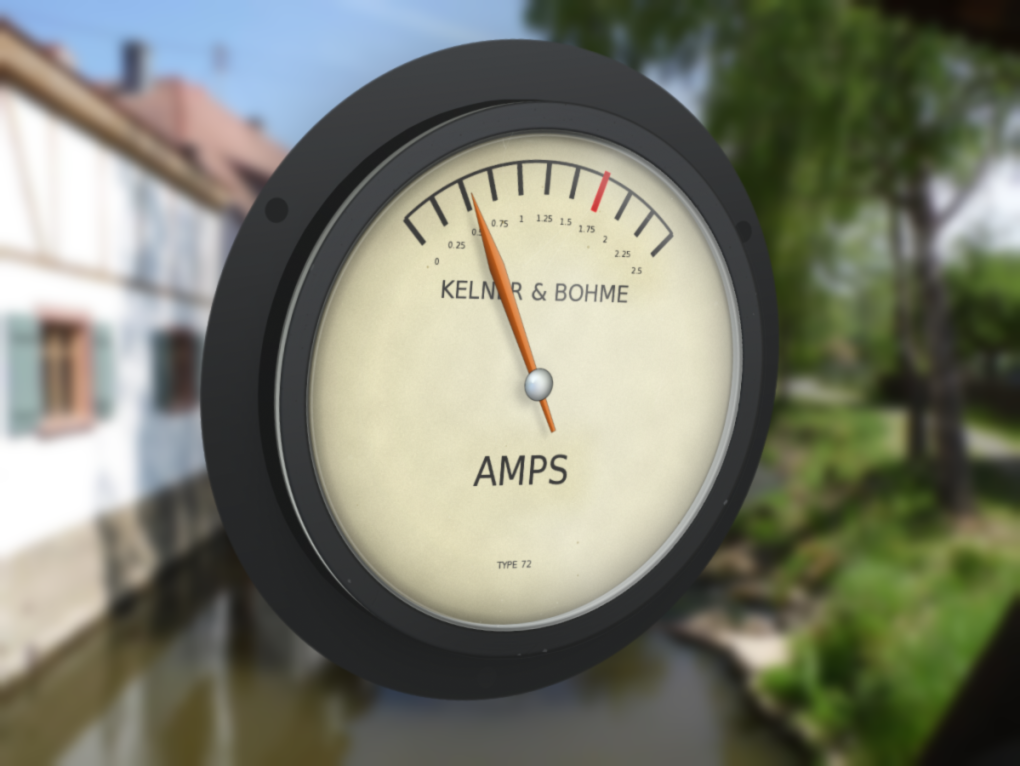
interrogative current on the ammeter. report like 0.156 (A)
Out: 0.5 (A)
